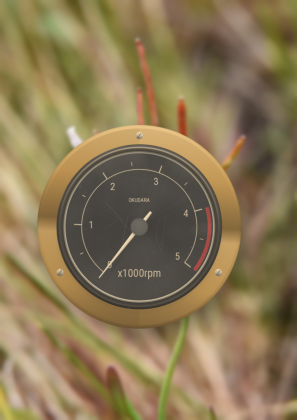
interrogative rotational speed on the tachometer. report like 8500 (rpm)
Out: 0 (rpm)
